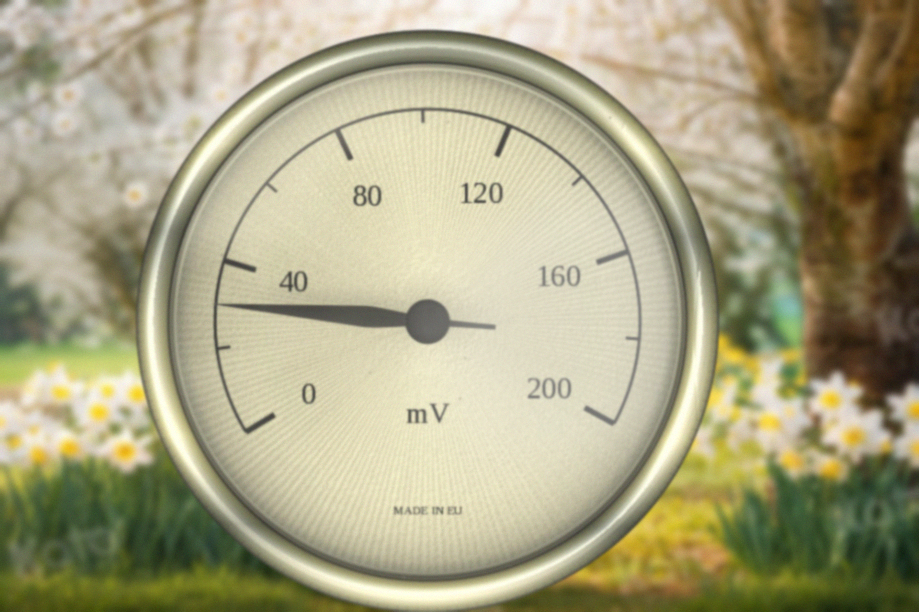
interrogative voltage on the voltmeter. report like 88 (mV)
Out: 30 (mV)
